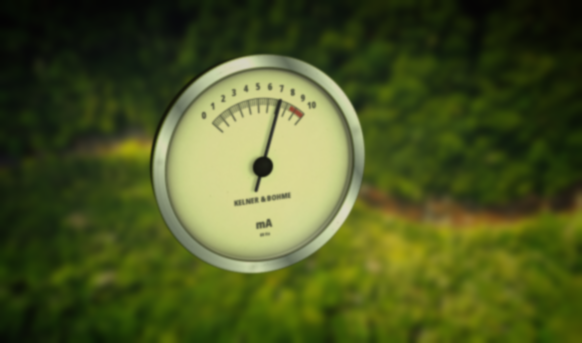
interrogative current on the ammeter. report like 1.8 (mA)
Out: 7 (mA)
